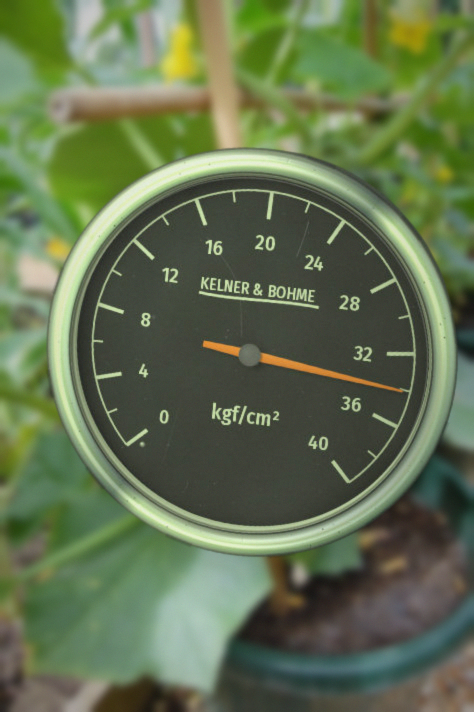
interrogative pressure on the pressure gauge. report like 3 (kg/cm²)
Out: 34 (kg/cm²)
